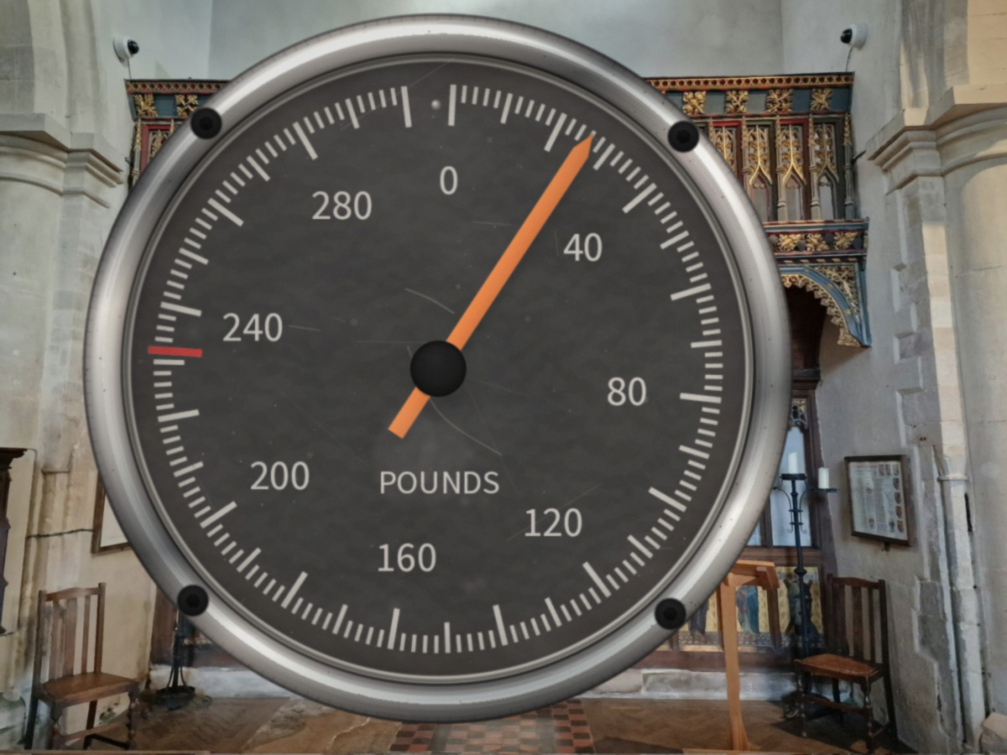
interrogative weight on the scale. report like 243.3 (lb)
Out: 26 (lb)
